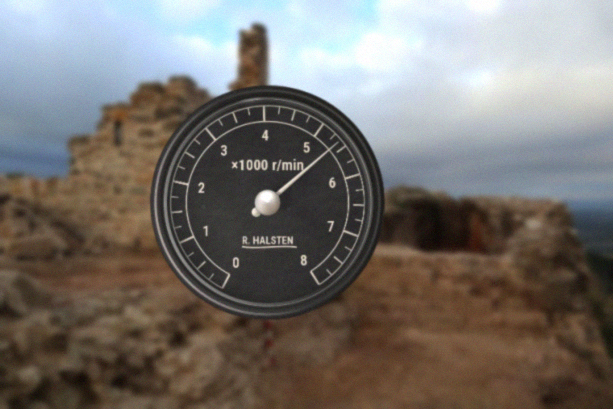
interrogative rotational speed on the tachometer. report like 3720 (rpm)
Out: 5375 (rpm)
